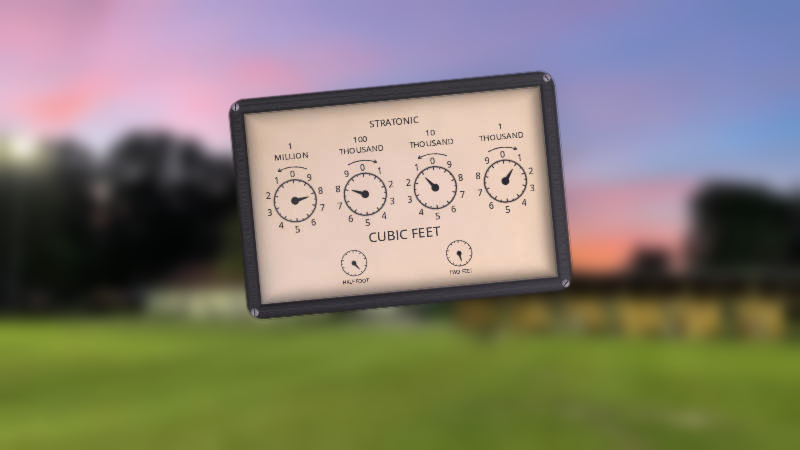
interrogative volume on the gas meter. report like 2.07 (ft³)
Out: 781100 (ft³)
